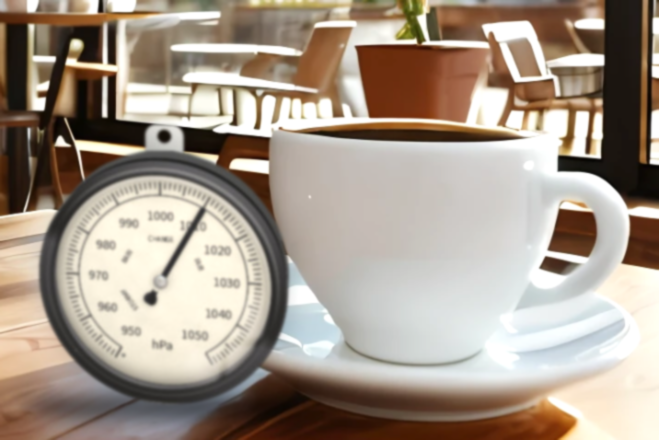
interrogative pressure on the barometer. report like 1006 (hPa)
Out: 1010 (hPa)
